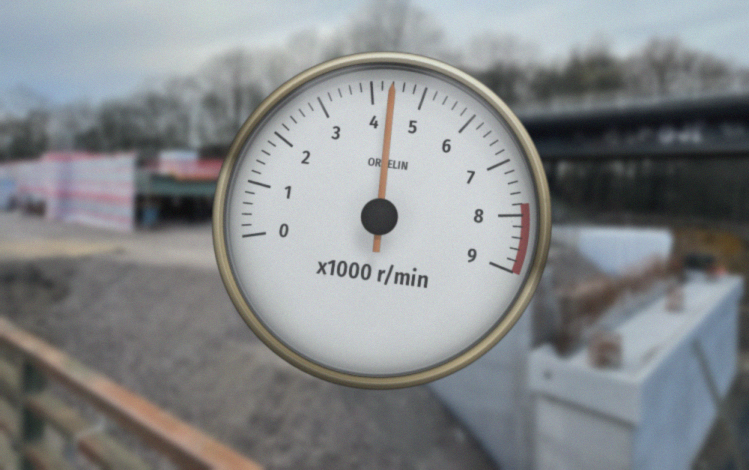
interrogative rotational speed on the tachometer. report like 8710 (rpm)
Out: 4400 (rpm)
